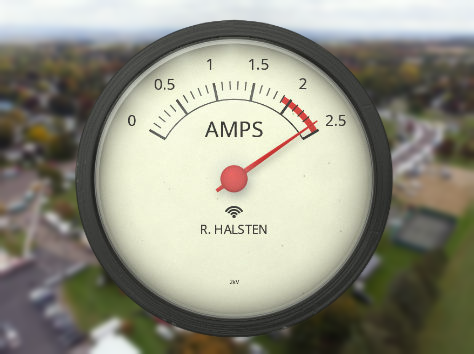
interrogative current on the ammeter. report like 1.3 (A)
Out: 2.4 (A)
